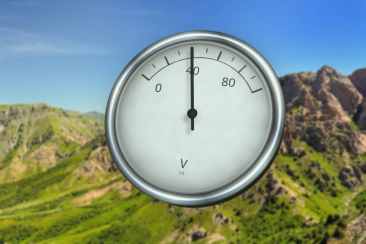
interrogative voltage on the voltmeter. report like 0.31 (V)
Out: 40 (V)
